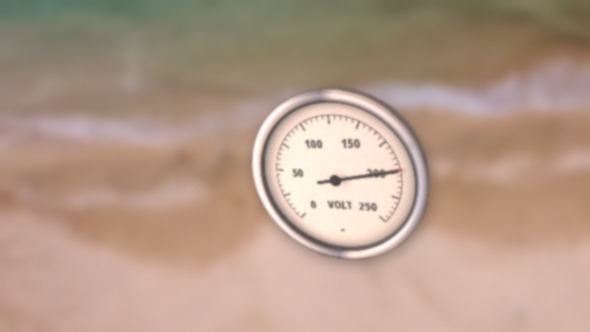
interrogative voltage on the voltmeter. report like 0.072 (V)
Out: 200 (V)
